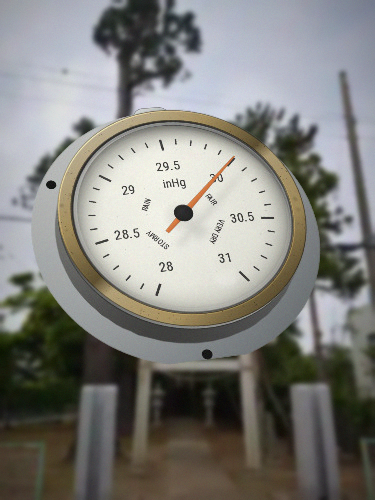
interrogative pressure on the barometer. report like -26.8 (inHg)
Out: 30 (inHg)
